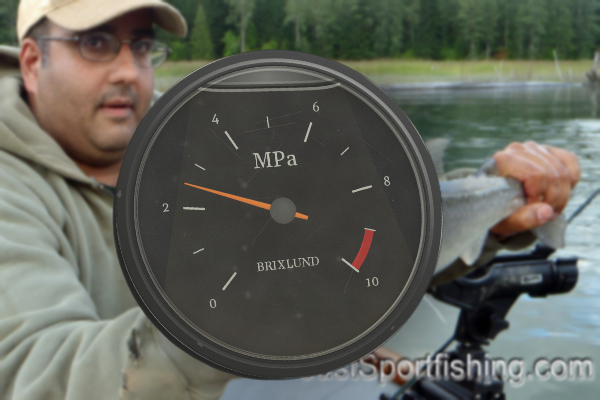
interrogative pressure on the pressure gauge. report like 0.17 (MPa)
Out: 2.5 (MPa)
